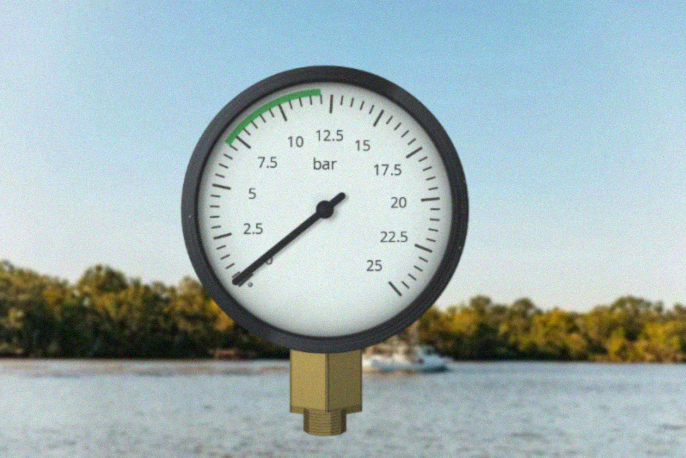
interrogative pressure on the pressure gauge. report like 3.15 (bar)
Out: 0.25 (bar)
